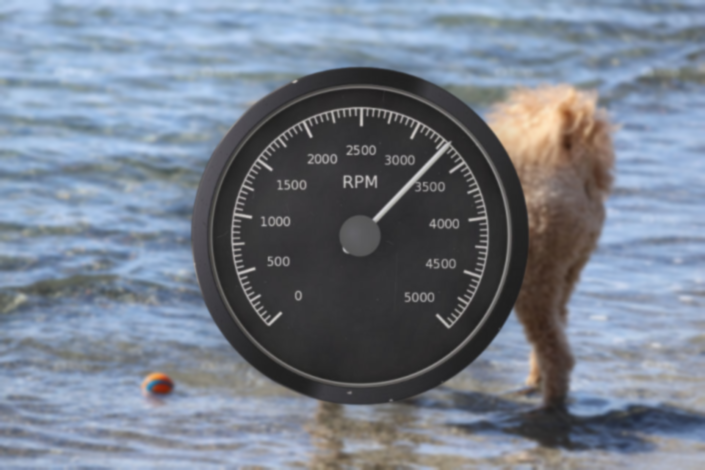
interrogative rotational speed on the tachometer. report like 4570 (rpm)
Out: 3300 (rpm)
